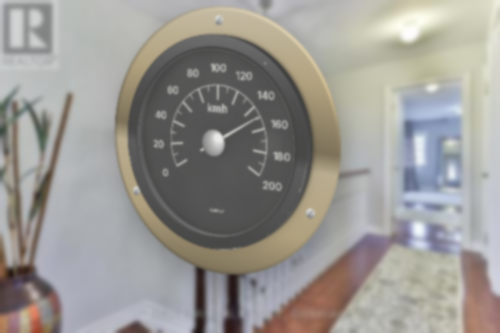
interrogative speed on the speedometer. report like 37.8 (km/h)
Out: 150 (km/h)
